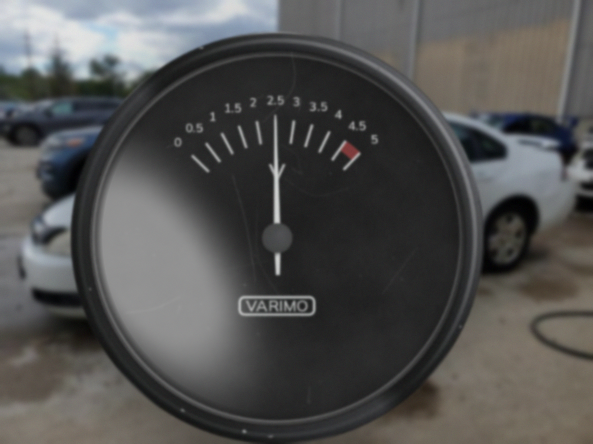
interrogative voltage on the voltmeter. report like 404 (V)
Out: 2.5 (V)
